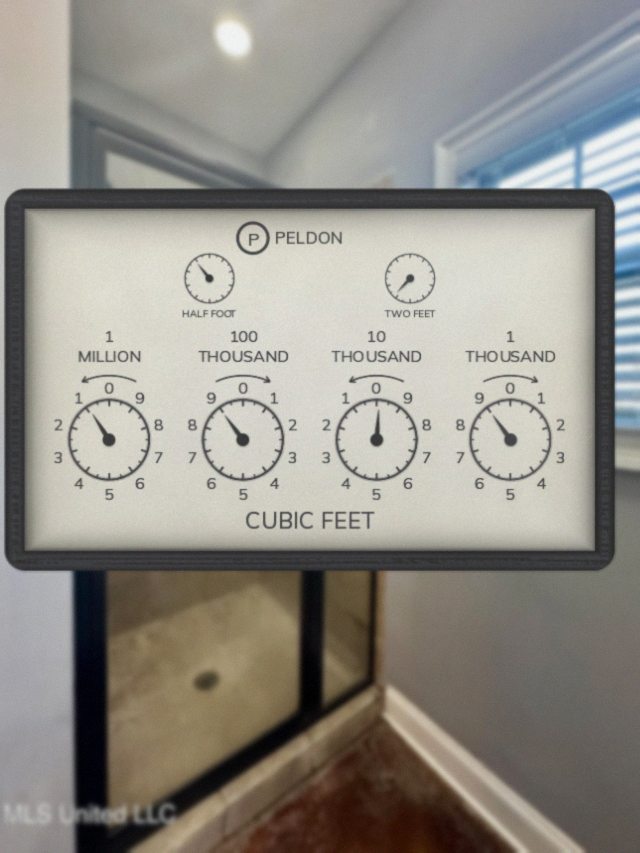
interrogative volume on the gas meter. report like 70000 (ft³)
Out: 89900 (ft³)
